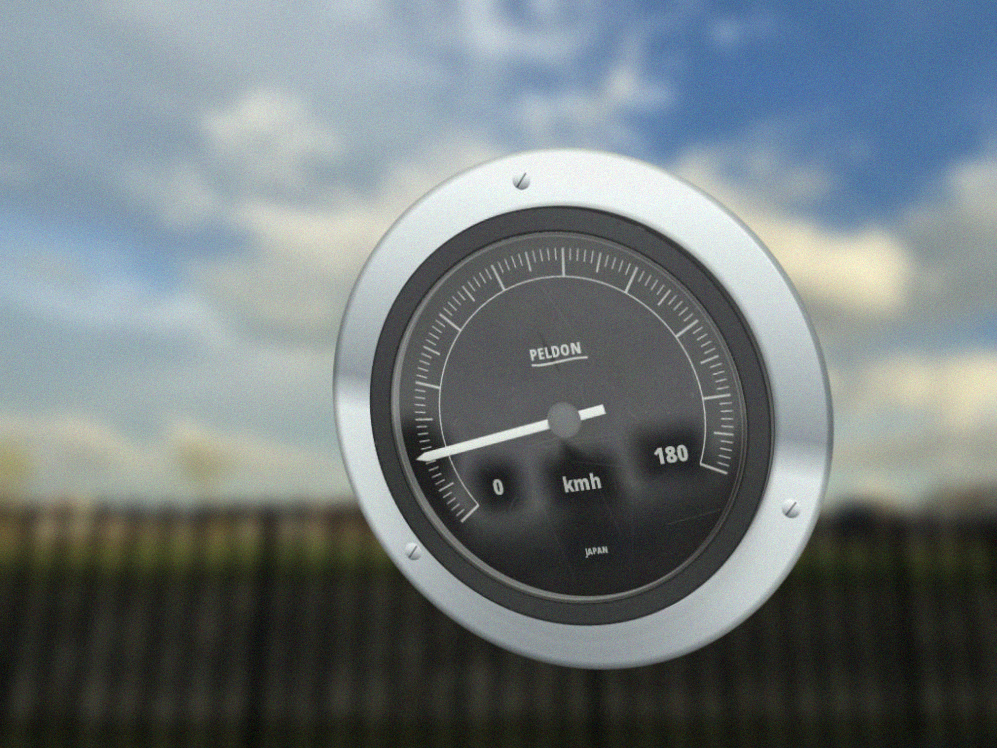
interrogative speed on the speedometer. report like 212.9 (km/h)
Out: 20 (km/h)
